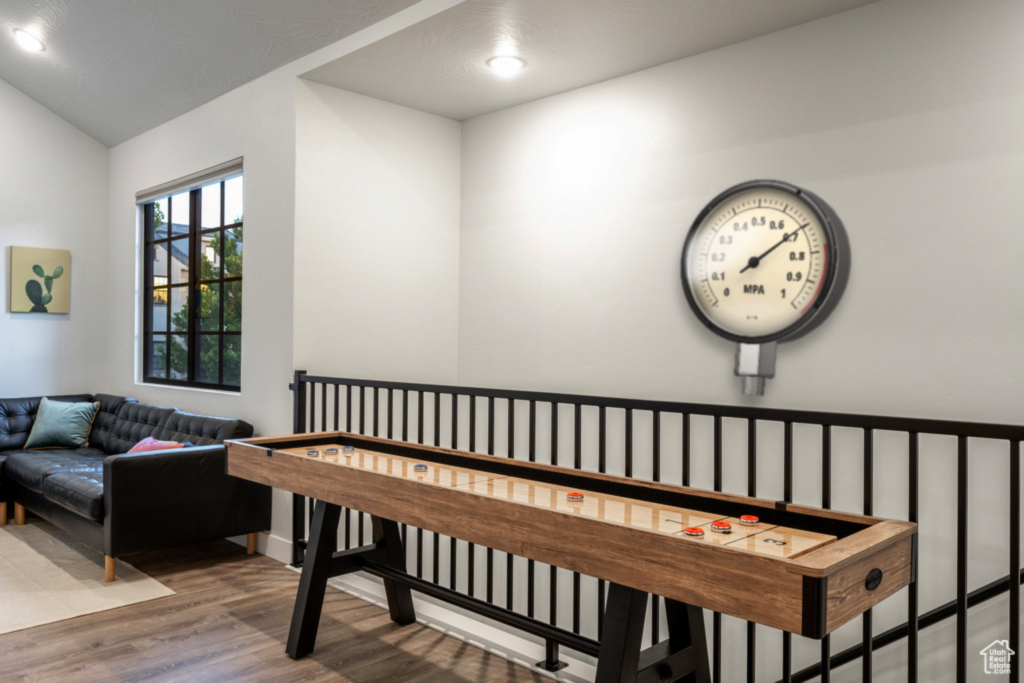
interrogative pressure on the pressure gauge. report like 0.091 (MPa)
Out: 0.7 (MPa)
